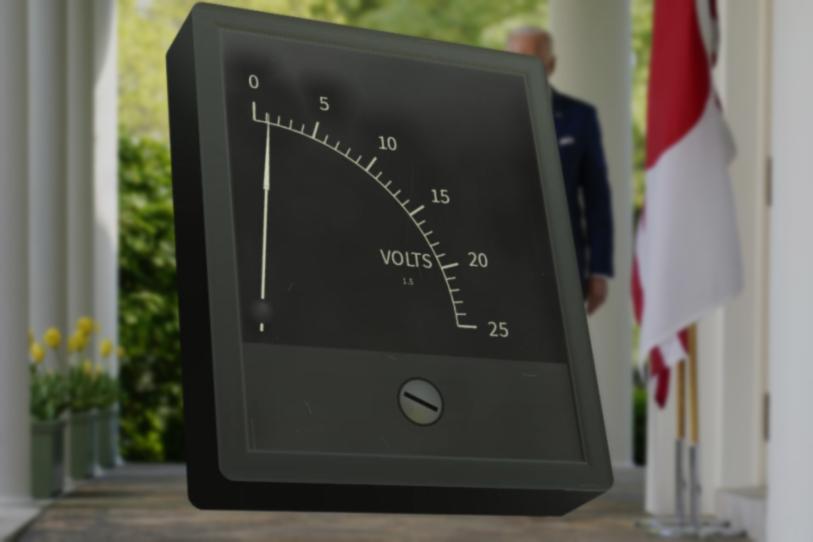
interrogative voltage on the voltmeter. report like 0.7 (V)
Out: 1 (V)
